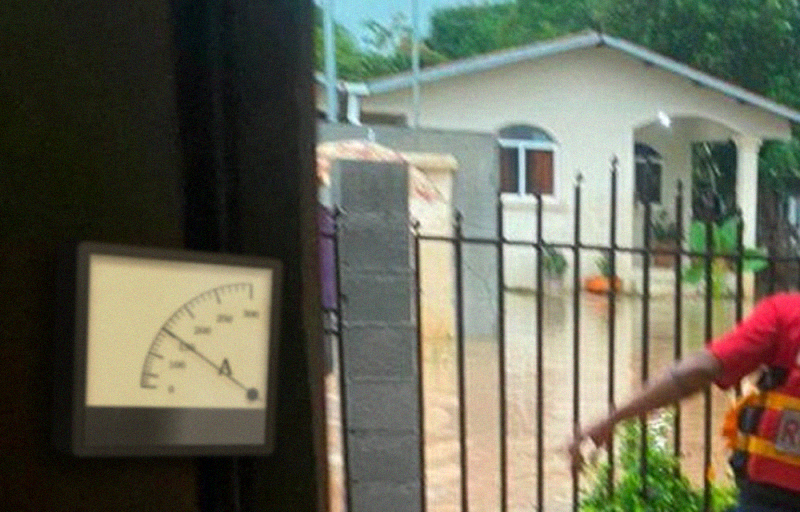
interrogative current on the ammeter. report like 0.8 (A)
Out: 150 (A)
